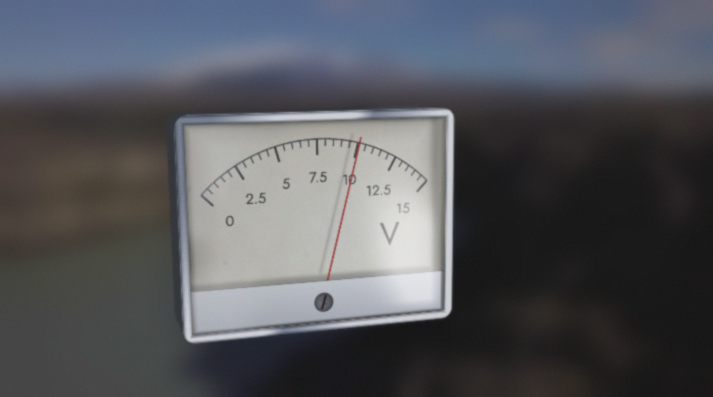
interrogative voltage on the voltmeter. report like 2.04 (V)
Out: 10 (V)
